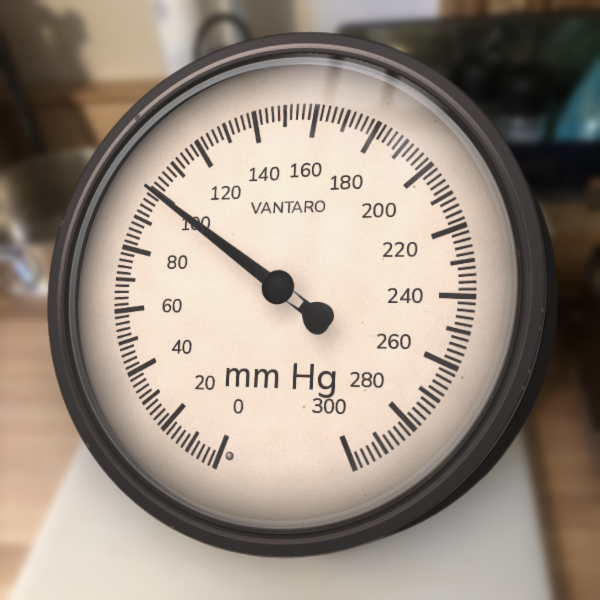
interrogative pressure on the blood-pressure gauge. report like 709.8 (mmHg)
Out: 100 (mmHg)
